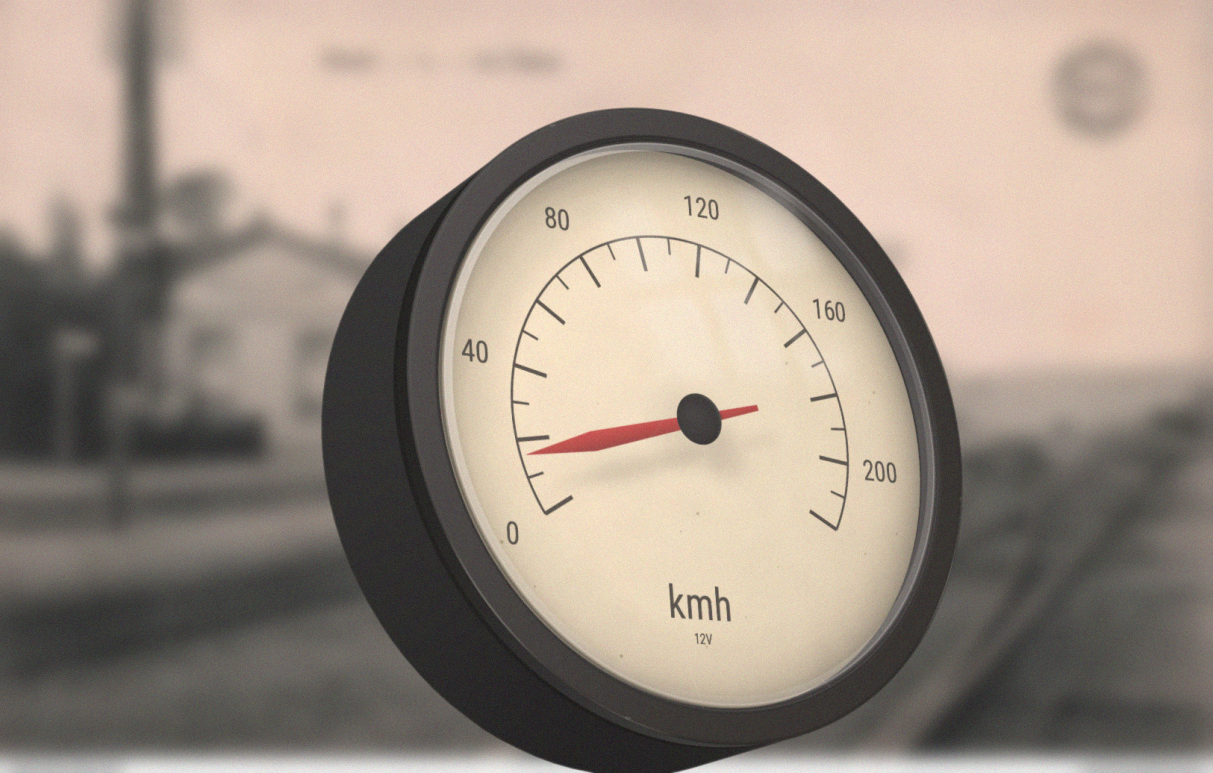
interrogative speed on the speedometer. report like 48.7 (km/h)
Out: 15 (km/h)
